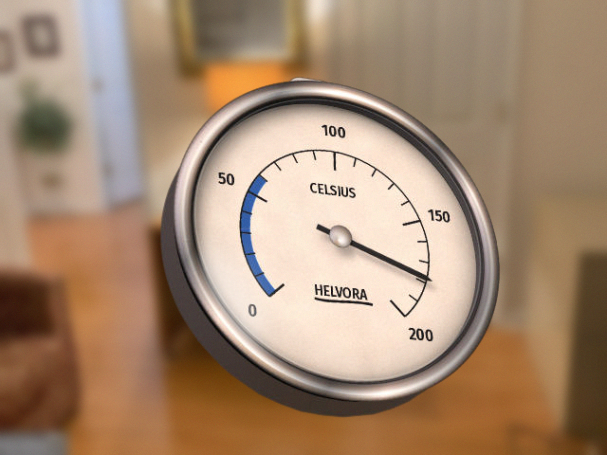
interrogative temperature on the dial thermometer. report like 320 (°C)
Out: 180 (°C)
